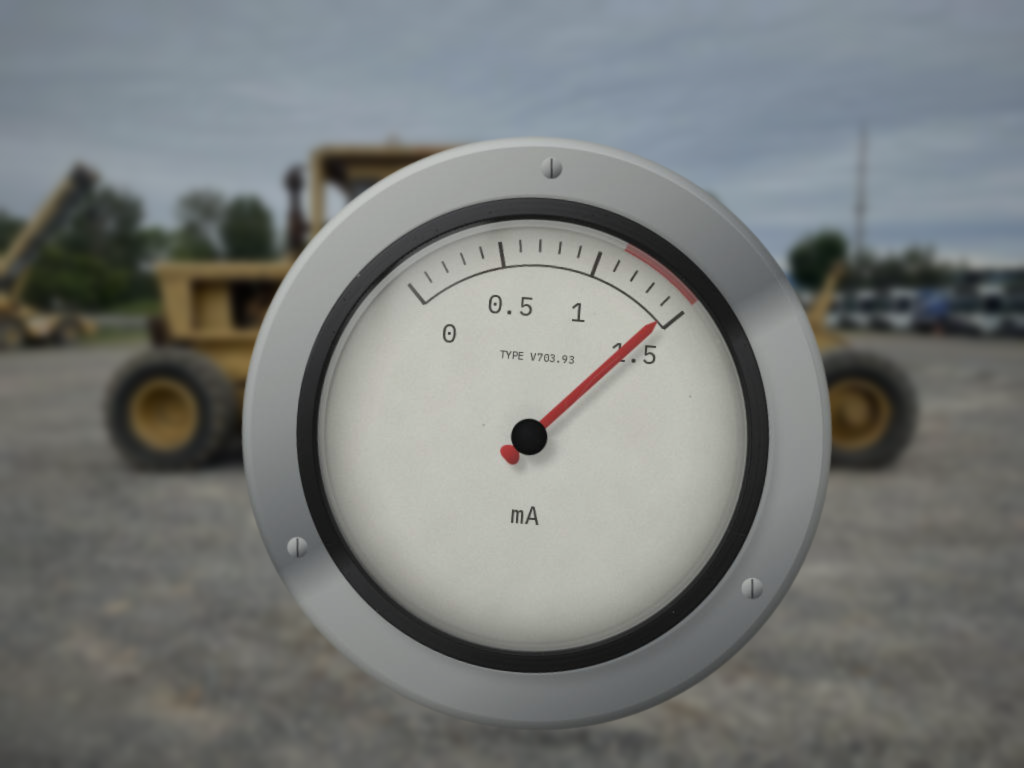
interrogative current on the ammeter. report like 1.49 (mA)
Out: 1.45 (mA)
